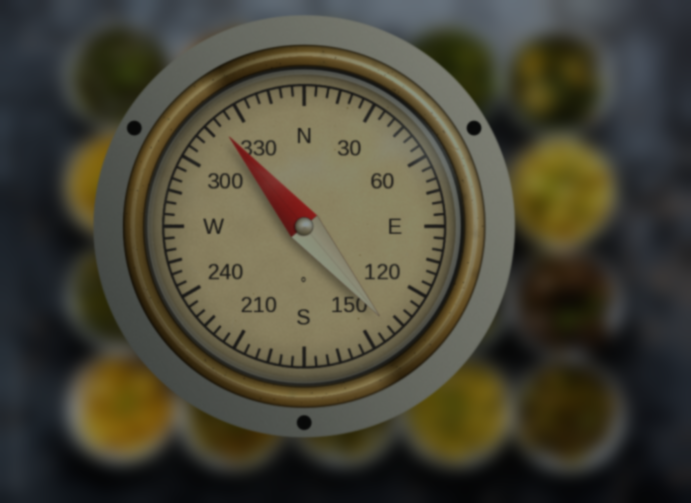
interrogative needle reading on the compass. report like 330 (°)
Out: 320 (°)
